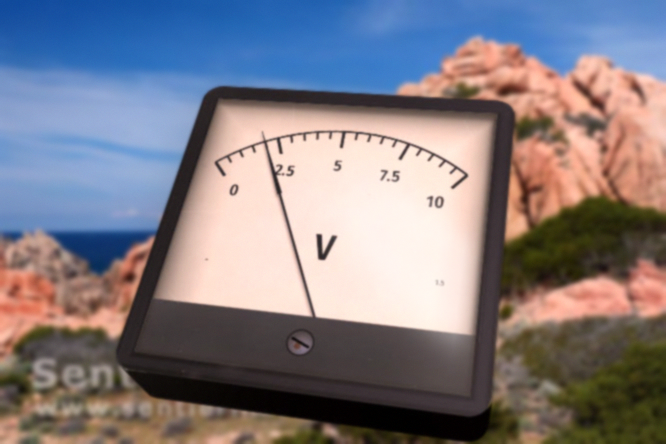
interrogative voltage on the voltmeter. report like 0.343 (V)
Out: 2 (V)
